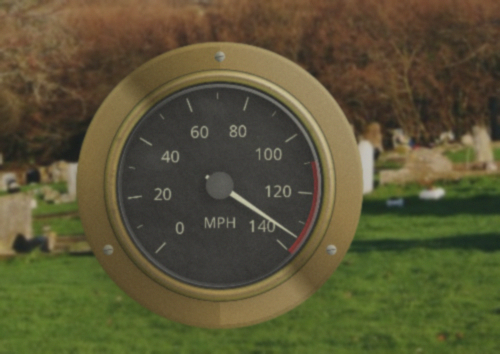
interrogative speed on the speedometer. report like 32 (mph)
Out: 135 (mph)
